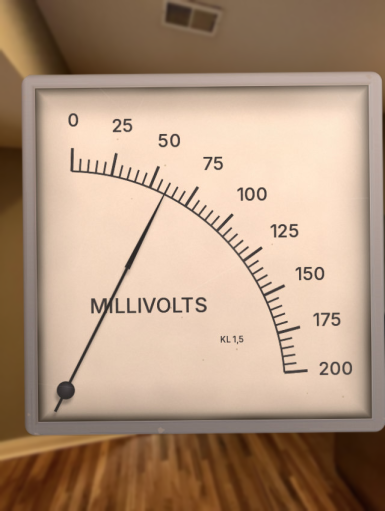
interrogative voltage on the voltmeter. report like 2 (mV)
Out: 60 (mV)
